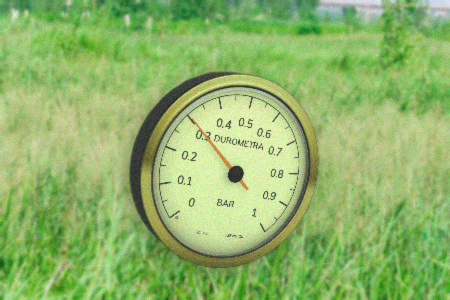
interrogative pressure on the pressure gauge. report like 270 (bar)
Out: 0.3 (bar)
